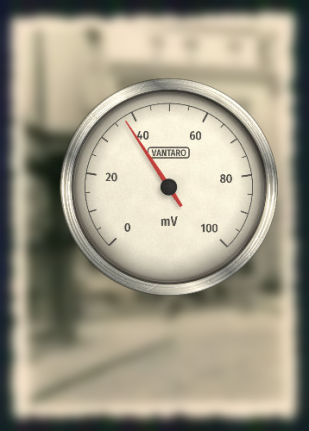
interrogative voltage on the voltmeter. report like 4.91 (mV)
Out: 37.5 (mV)
